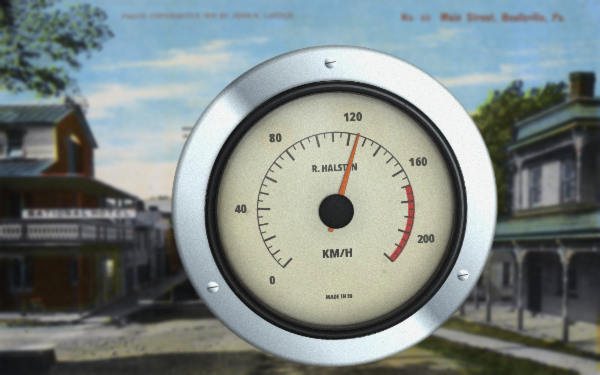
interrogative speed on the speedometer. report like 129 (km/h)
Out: 125 (km/h)
